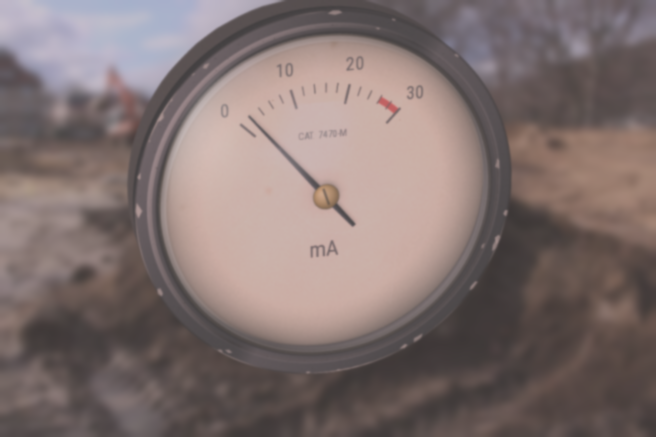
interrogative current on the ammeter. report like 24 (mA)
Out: 2 (mA)
